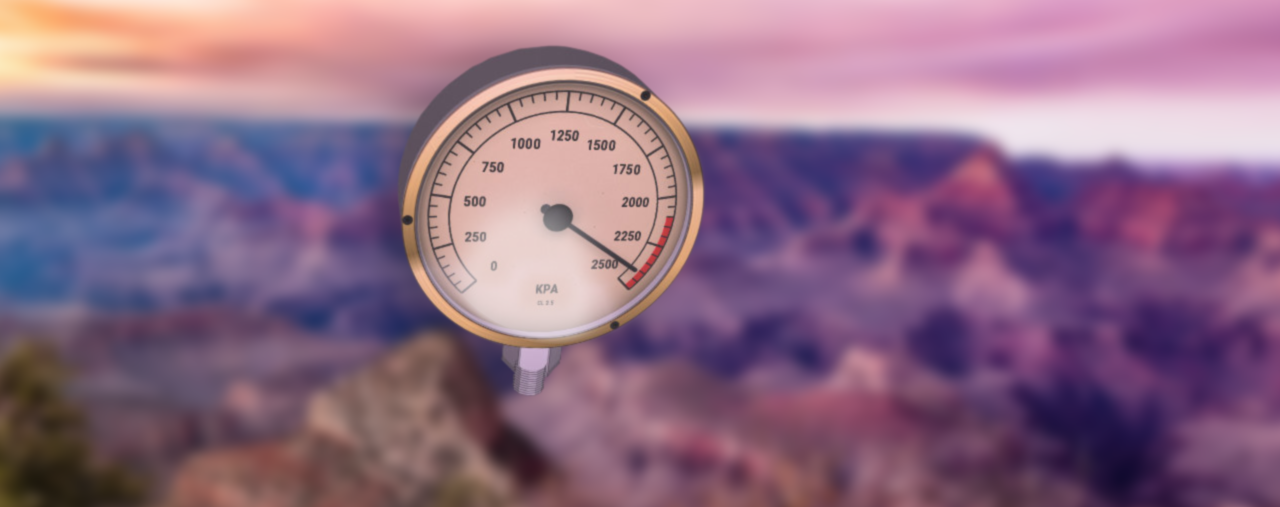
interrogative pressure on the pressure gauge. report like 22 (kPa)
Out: 2400 (kPa)
